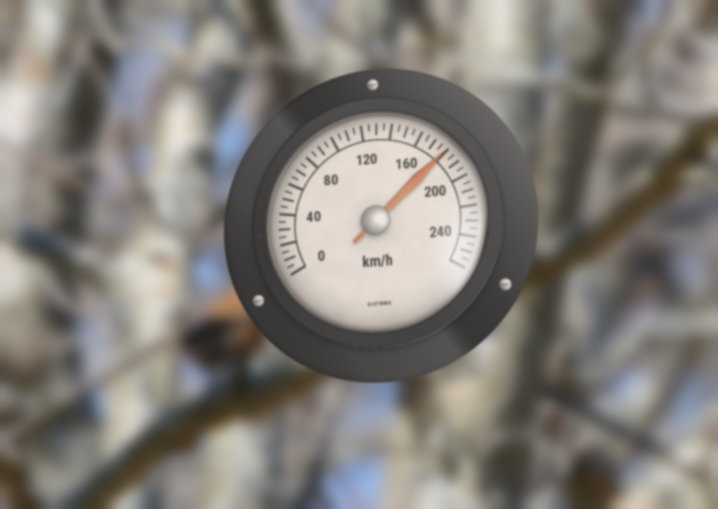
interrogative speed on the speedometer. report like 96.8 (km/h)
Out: 180 (km/h)
